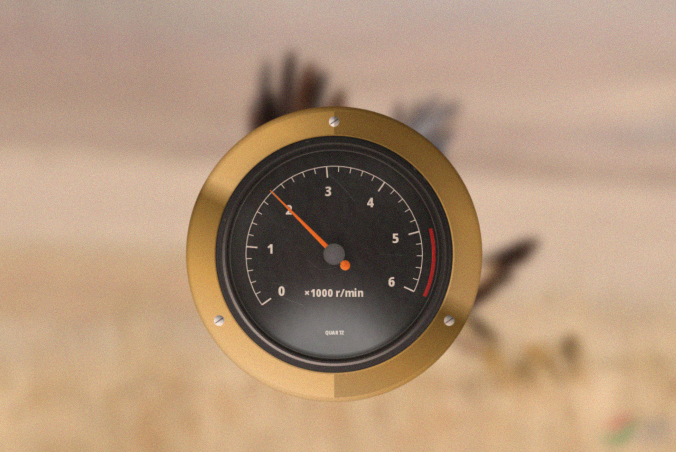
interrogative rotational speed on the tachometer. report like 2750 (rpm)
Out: 2000 (rpm)
